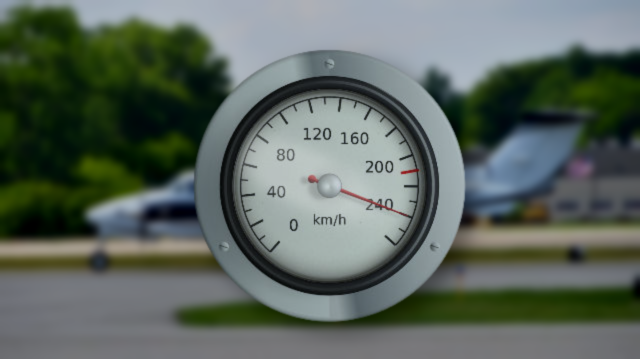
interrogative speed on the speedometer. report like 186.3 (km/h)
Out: 240 (km/h)
